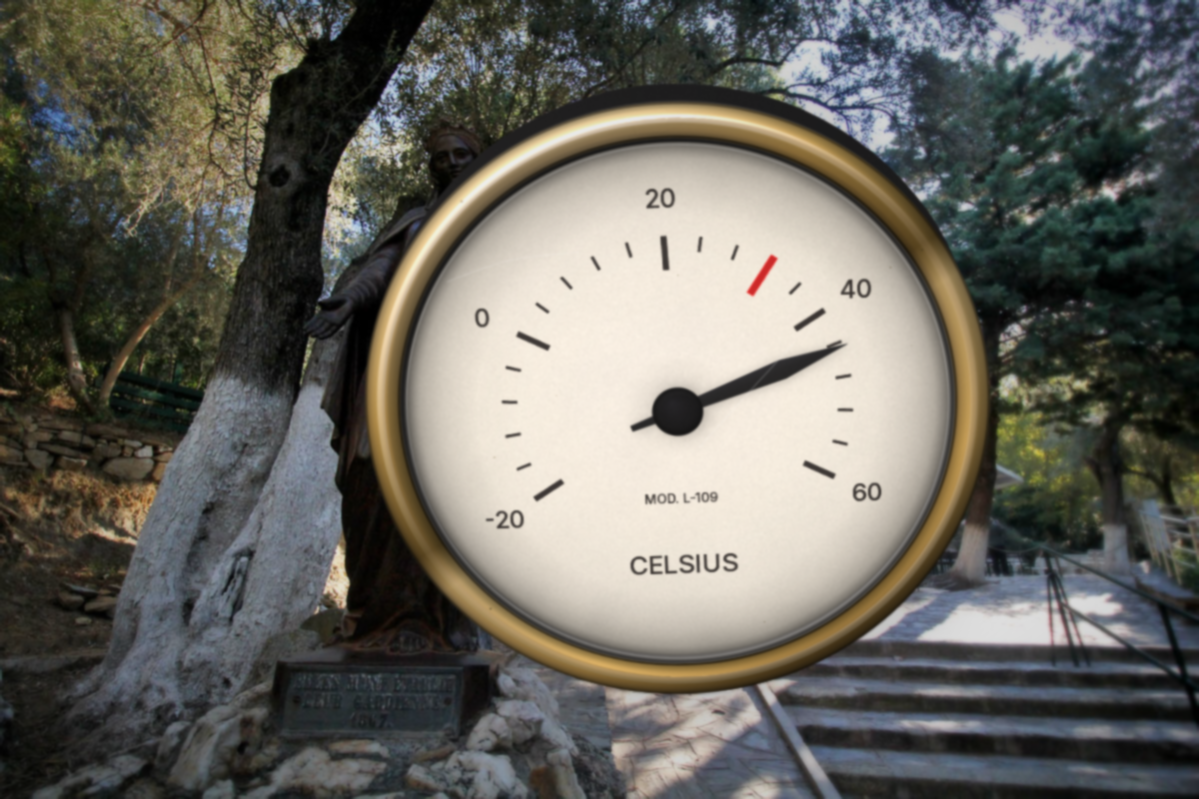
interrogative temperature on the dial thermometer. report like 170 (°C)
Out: 44 (°C)
